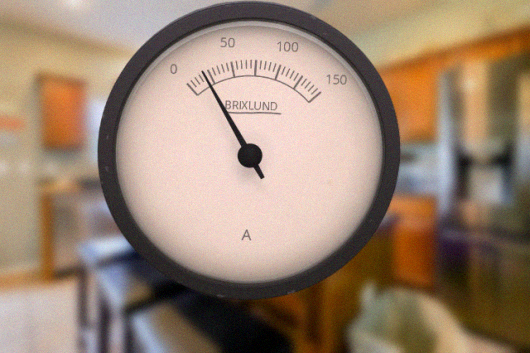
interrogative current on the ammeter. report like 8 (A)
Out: 20 (A)
